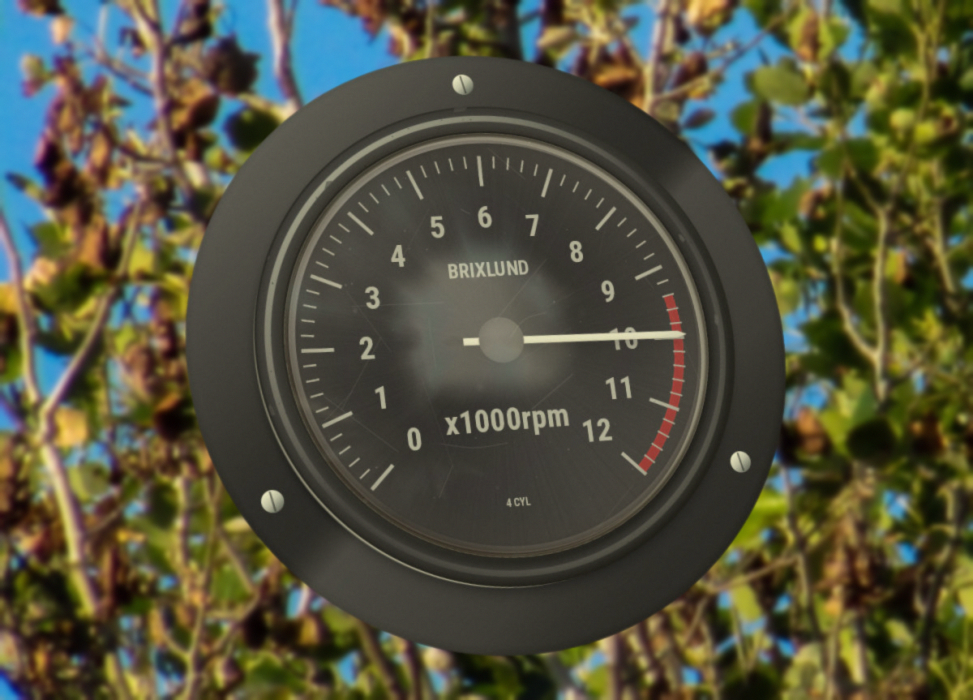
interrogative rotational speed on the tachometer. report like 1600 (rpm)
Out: 10000 (rpm)
